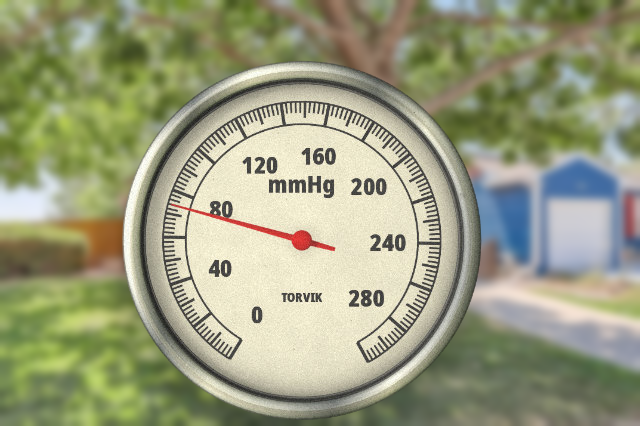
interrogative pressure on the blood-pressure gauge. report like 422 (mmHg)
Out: 74 (mmHg)
